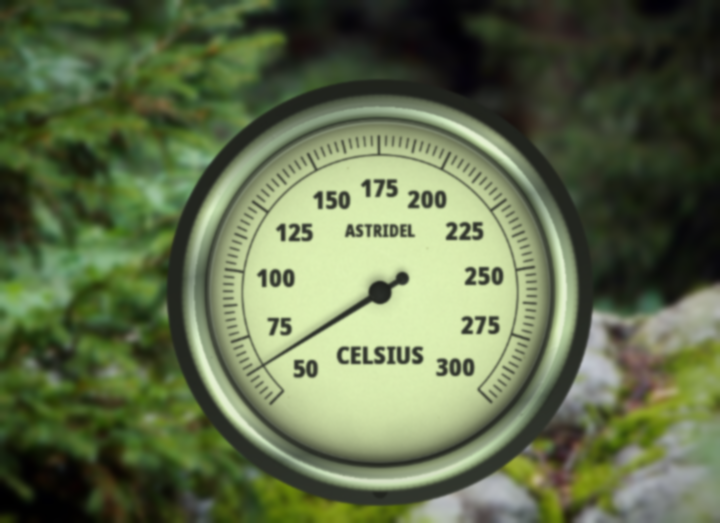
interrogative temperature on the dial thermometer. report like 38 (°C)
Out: 62.5 (°C)
